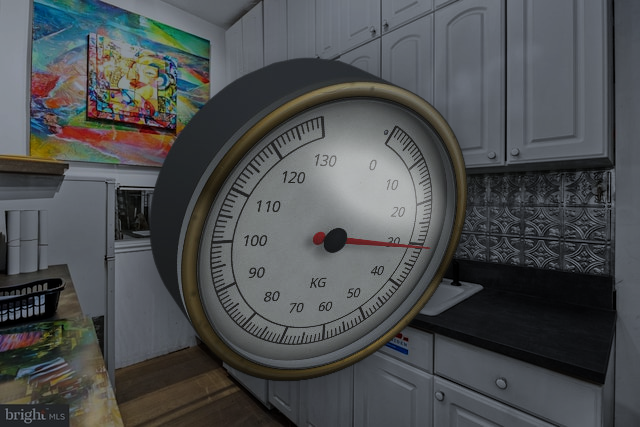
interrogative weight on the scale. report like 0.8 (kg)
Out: 30 (kg)
